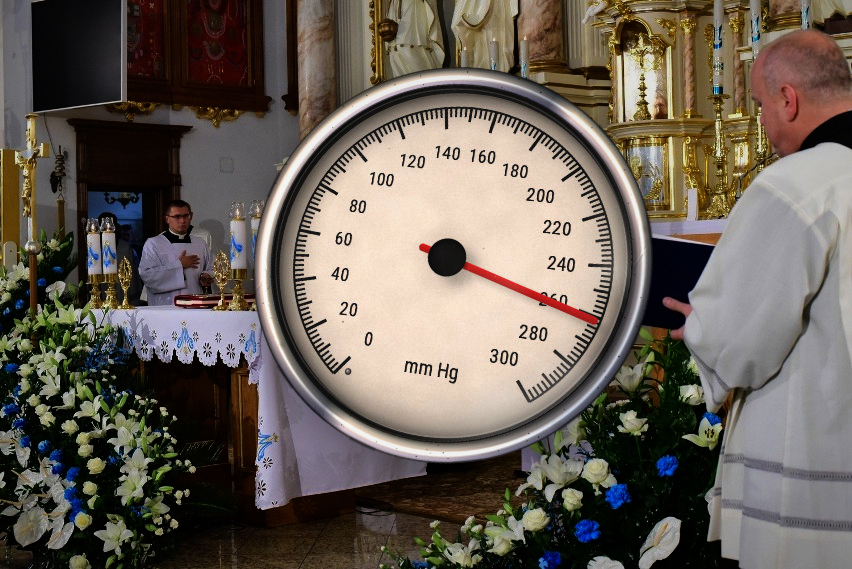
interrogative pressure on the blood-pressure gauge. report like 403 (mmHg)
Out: 262 (mmHg)
